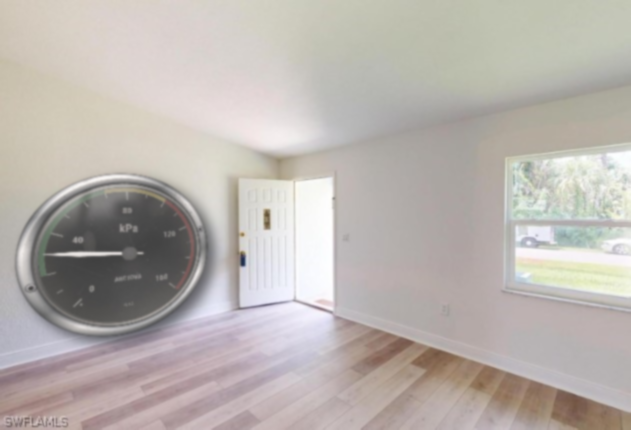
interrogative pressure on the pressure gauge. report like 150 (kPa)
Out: 30 (kPa)
